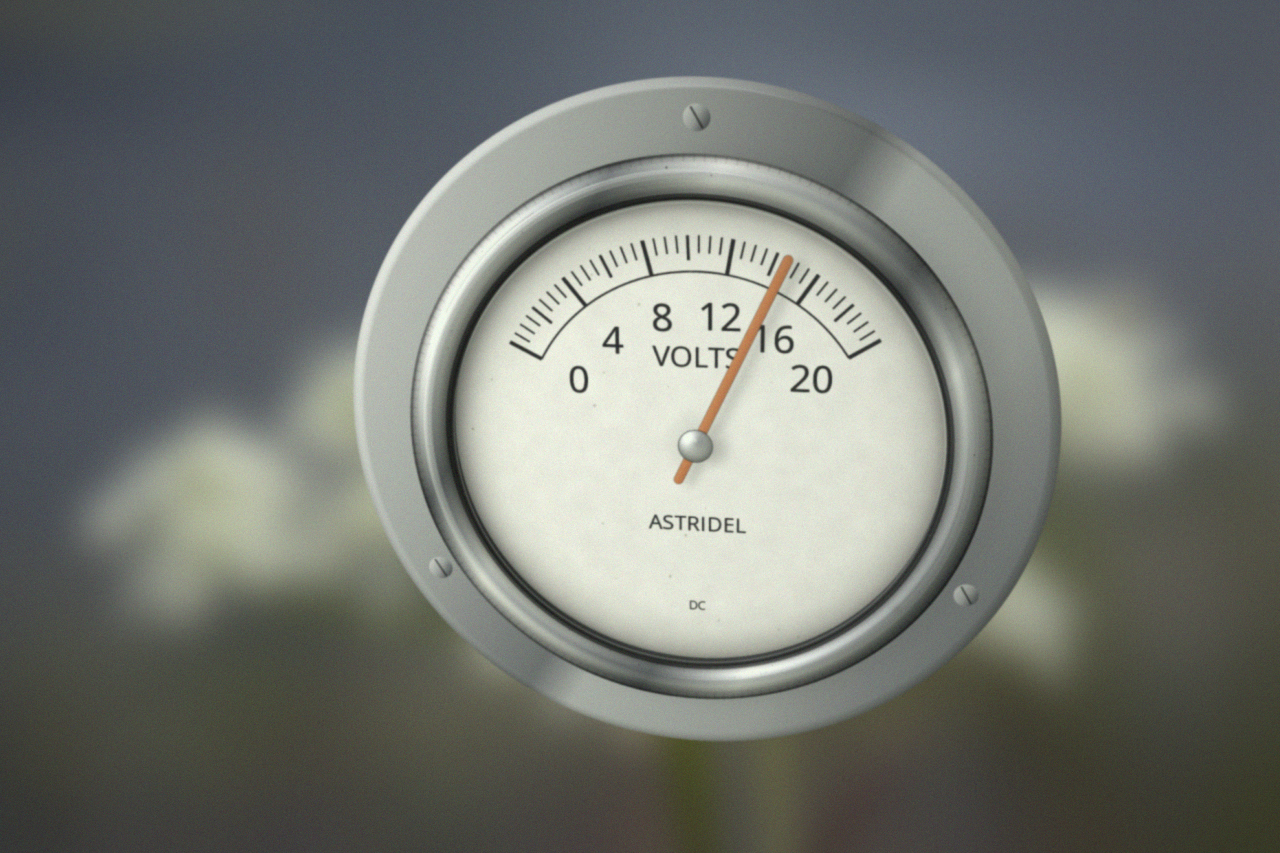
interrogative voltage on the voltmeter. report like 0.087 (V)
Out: 14.5 (V)
